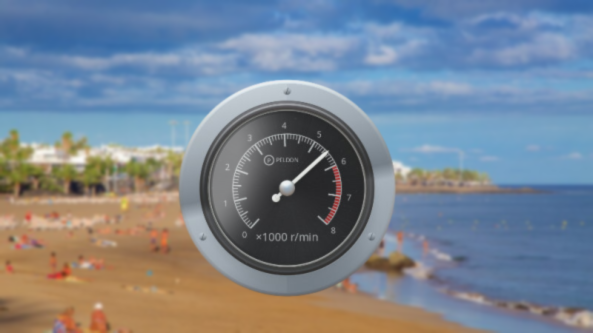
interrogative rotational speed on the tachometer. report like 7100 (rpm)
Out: 5500 (rpm)
